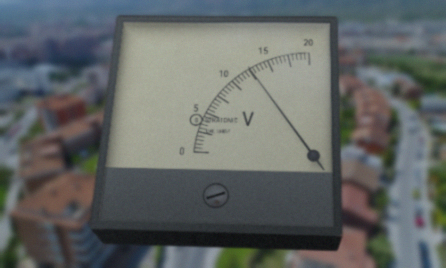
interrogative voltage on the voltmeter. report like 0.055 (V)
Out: 12.5 (V)
